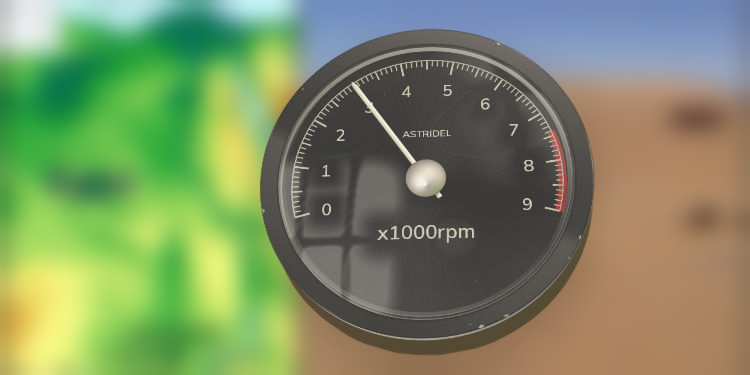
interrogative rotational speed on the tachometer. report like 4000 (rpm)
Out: 3000 (rpm)
